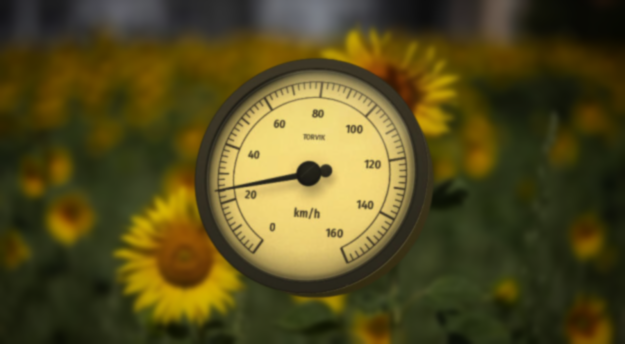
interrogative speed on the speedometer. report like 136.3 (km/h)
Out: 24 (km/h)
